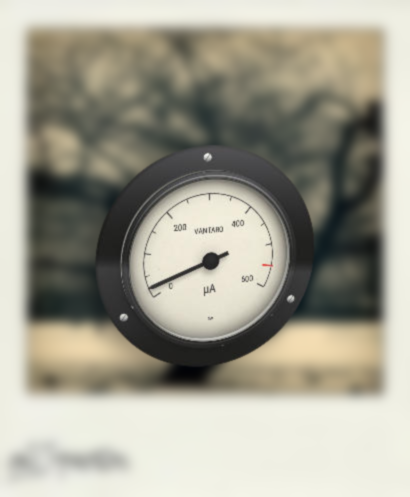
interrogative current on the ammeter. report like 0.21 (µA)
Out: 25 (µA)
